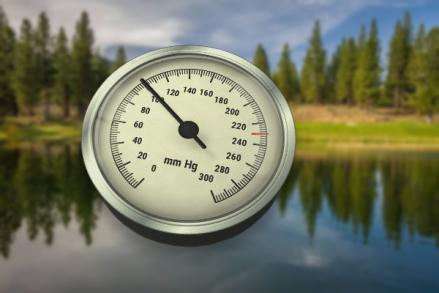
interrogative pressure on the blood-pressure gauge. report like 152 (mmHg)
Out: 100 (mmHg)
